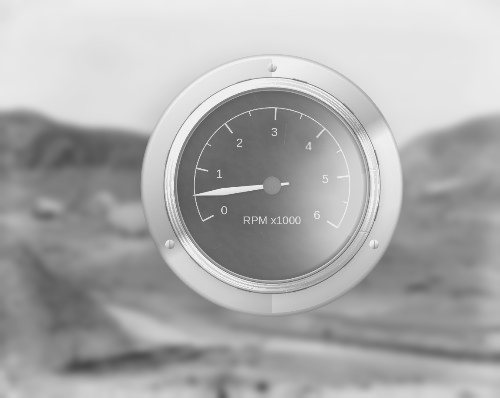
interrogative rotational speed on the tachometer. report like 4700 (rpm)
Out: 500 (rpm)
